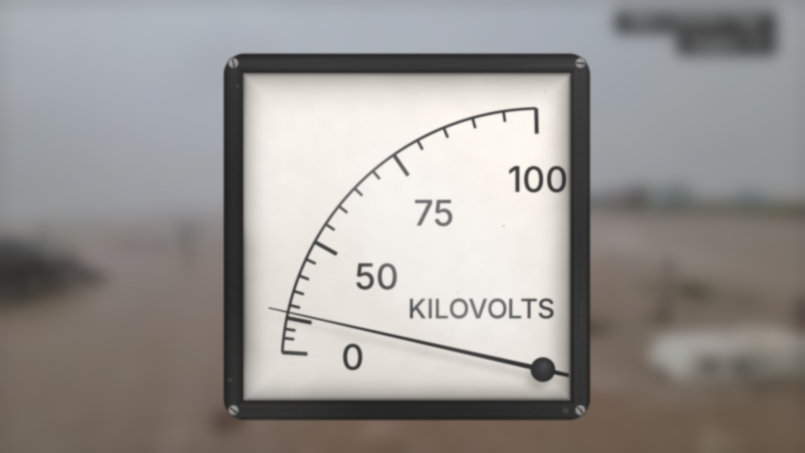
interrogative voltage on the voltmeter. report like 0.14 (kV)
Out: 27.5 (kV)
